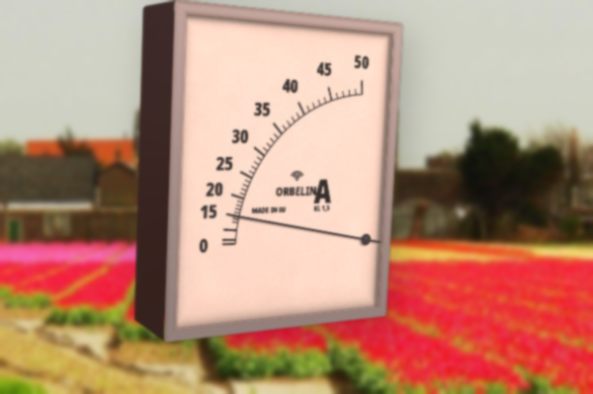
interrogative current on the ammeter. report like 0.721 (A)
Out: 15 (A)
